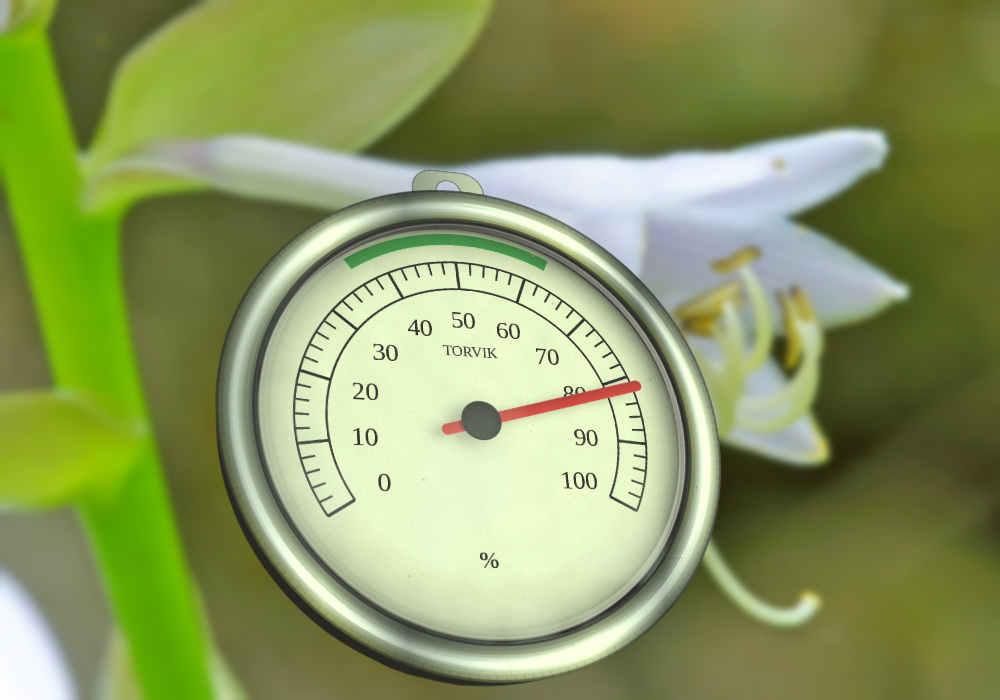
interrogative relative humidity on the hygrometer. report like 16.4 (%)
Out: 82 (%)
